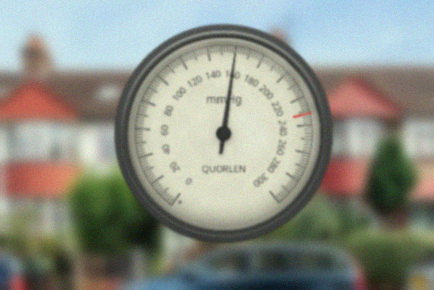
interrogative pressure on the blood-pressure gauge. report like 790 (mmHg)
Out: 160 (mmHg)
